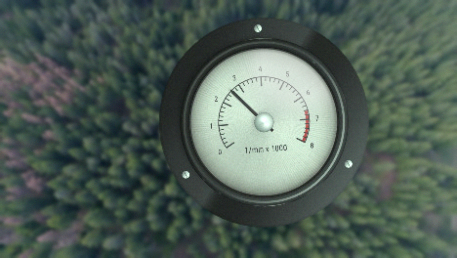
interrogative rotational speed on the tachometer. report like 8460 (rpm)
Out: 2600 (rpm)
